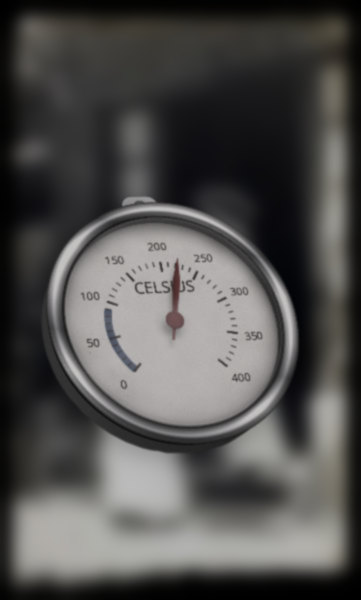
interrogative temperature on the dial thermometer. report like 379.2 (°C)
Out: 220 (°C)
